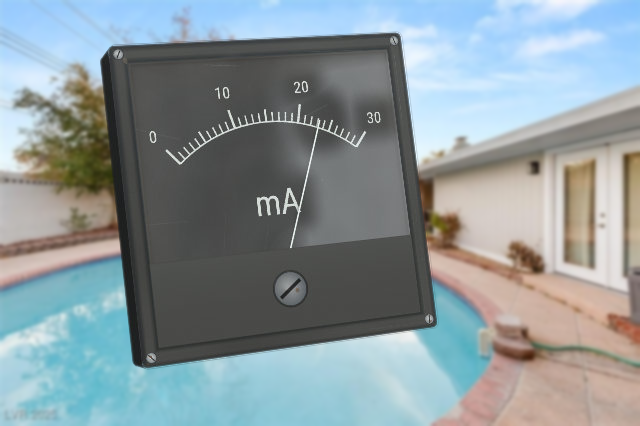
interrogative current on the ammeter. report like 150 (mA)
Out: 23 (mA)
